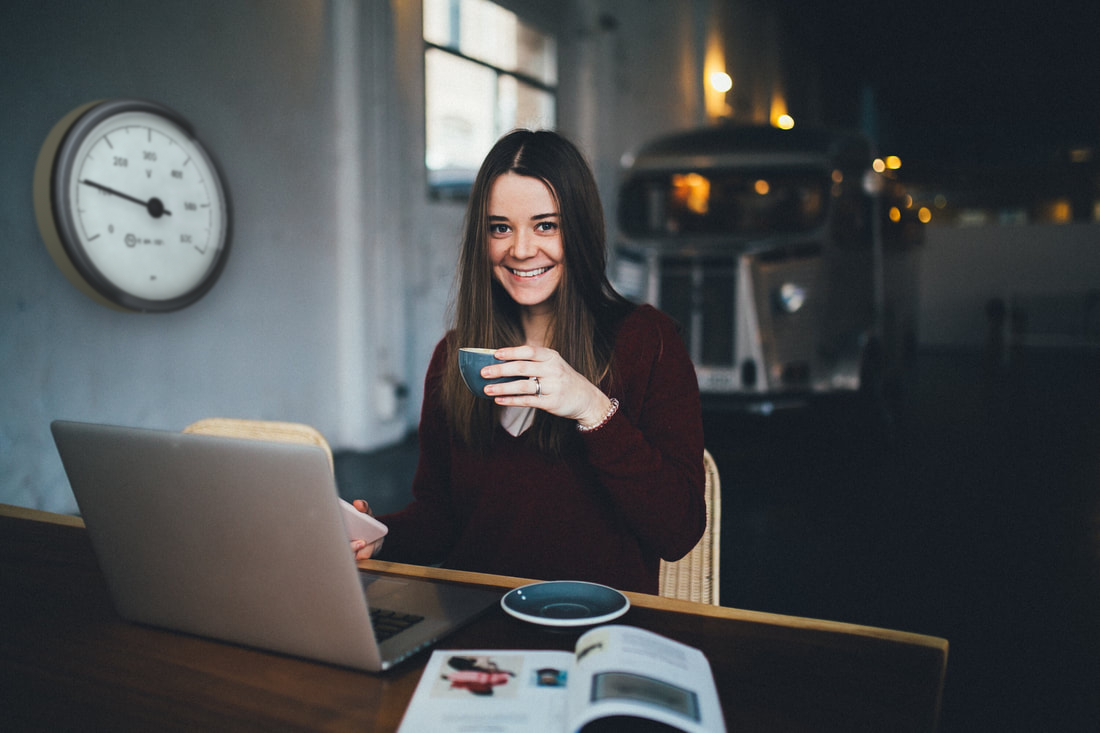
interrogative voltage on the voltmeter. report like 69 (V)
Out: 100 (V)
